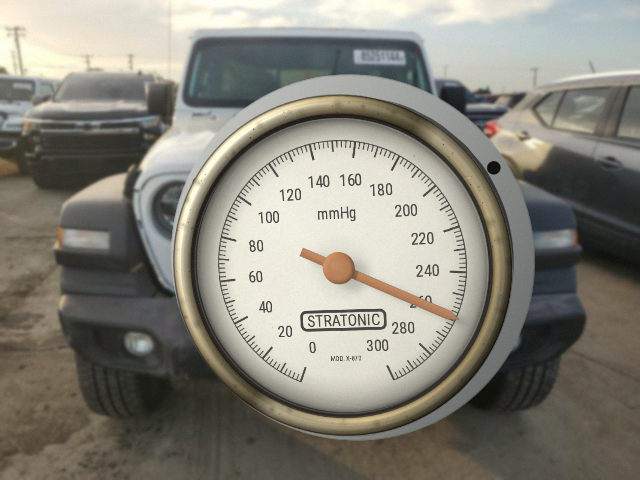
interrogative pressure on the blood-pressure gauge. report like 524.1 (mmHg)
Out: 260 (mmHg)
